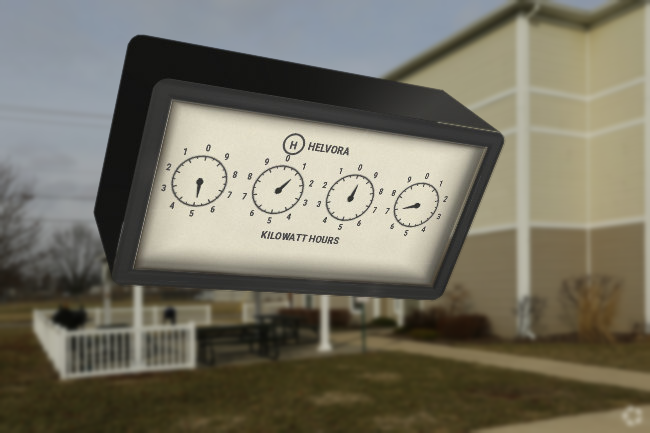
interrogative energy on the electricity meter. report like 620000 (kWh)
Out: 5097 (kWh)
